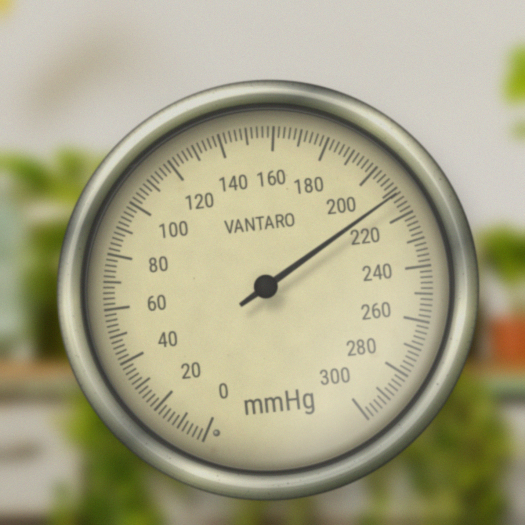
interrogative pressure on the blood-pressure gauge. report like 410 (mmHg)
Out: 212 (mmHg)
